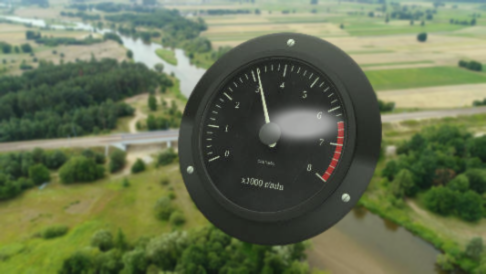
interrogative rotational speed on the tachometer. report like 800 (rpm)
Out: 3200 (rpm)
